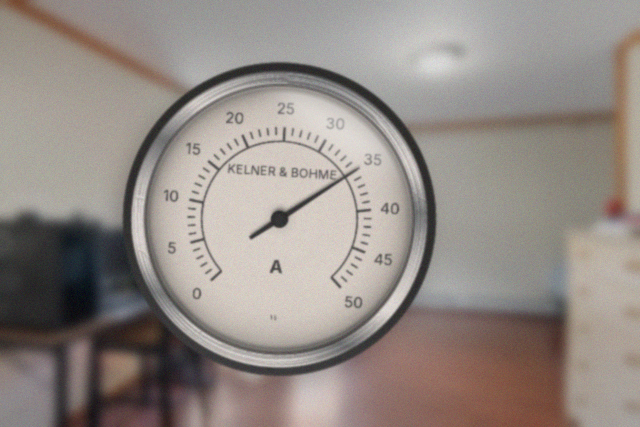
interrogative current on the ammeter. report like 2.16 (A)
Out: 35 (A)
